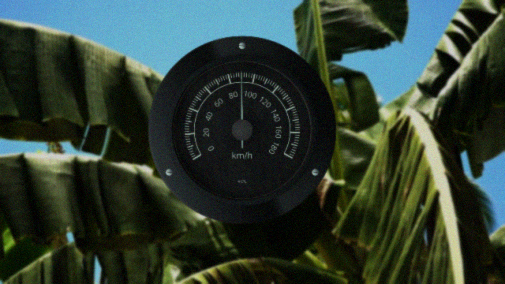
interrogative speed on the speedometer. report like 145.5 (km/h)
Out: 90 (km/h)
